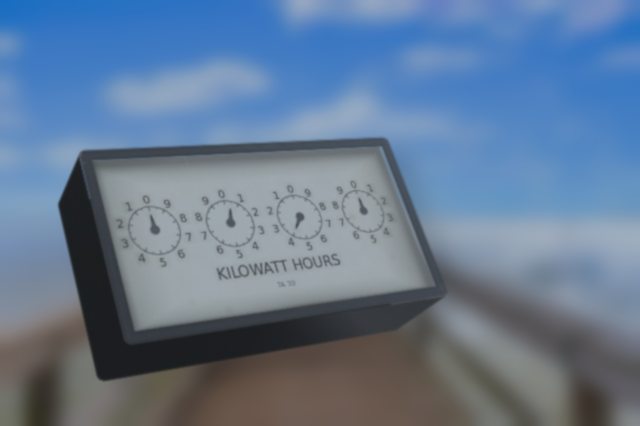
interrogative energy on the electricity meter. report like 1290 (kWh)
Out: 40 (kWh)
